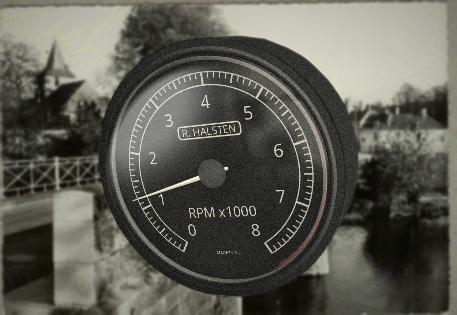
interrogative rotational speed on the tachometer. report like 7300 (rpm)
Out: 1200 (rpm)
